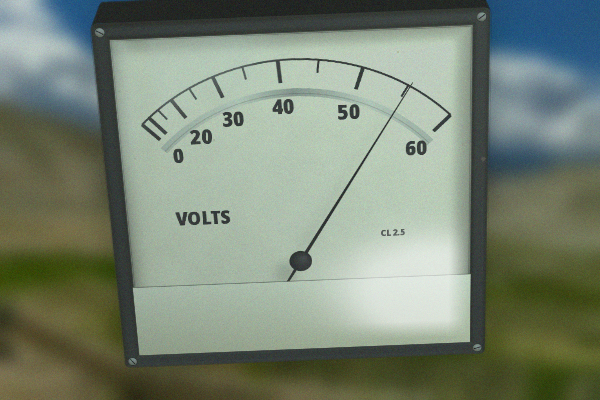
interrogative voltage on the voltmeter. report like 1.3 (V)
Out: 55 (V)
